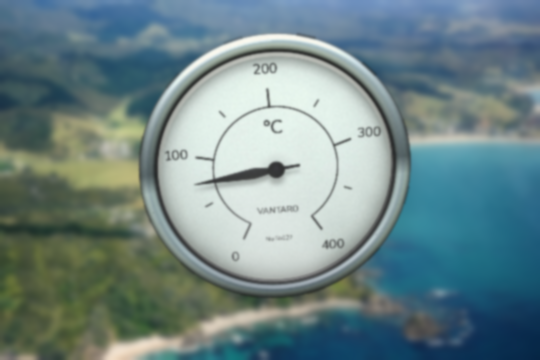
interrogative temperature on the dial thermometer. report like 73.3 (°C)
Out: 75 (°C)
